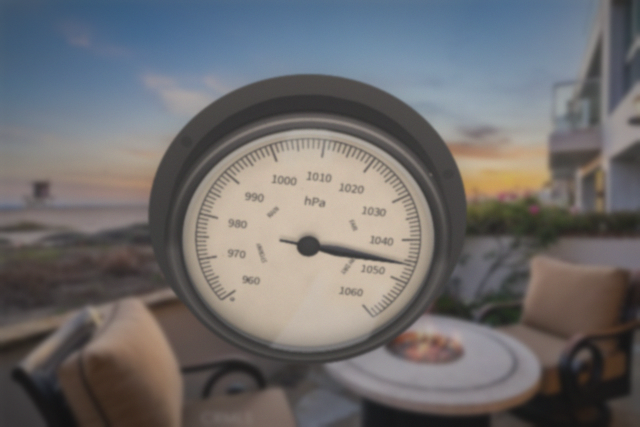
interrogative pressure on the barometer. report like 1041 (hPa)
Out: 1045 (hPa)
